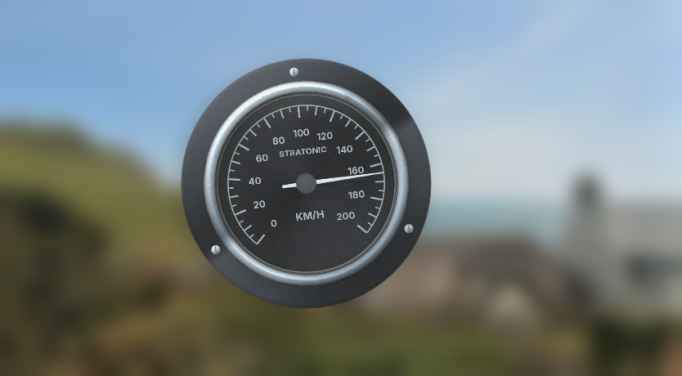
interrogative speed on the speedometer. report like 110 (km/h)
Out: 165 (km/h)
